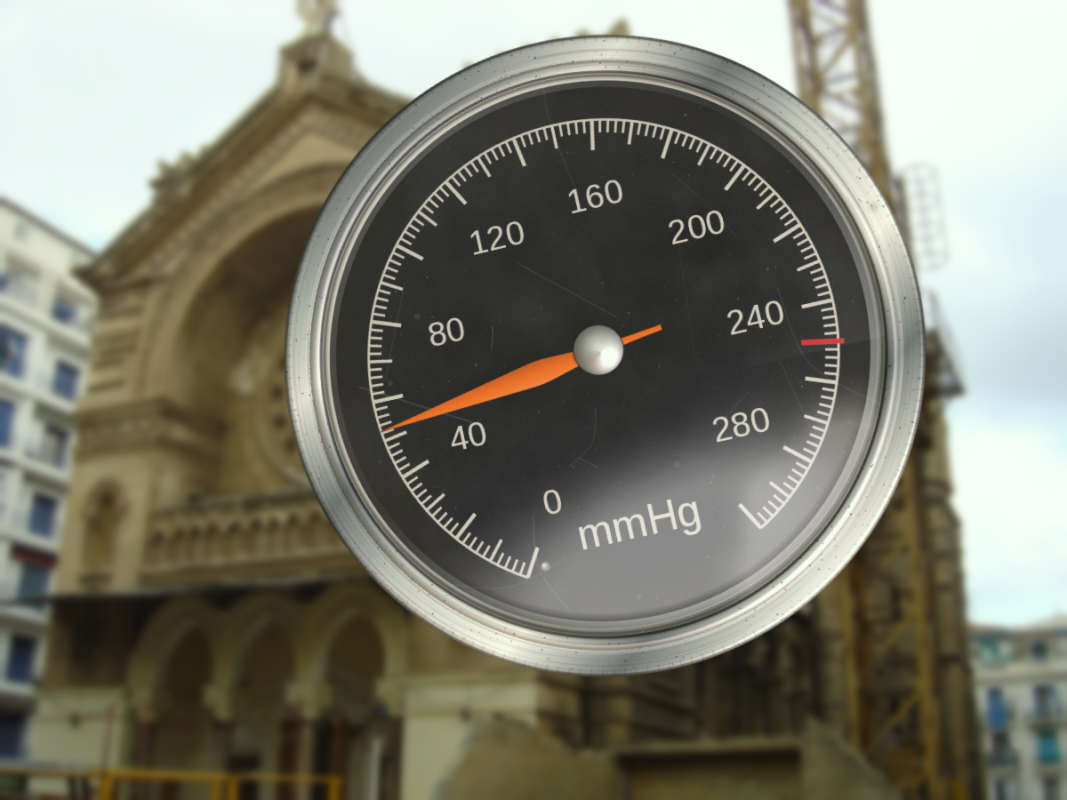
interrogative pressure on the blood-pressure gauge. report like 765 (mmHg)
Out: 52 (mmHg)
